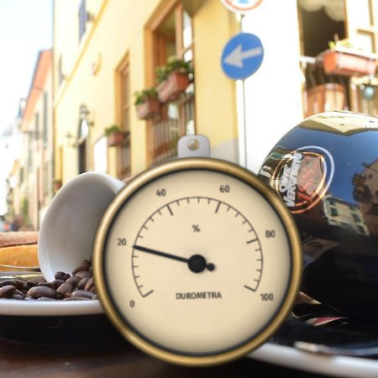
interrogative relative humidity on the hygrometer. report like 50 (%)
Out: 20 (%)
